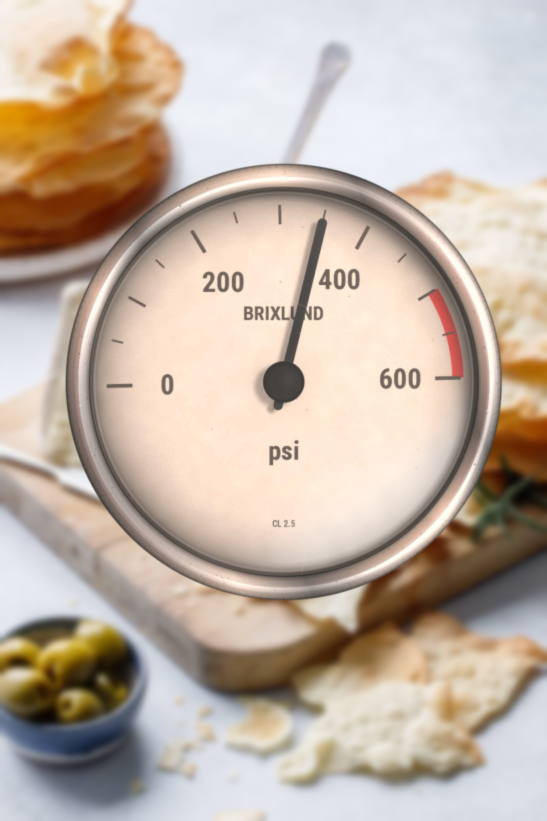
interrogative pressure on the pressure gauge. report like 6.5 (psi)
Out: 350 (psi)
